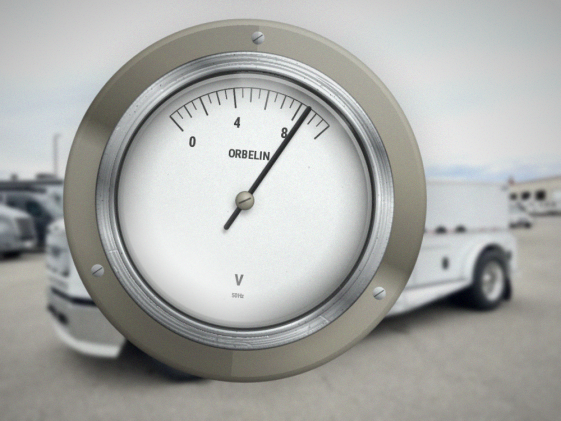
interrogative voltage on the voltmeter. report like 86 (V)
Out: 8.5 (V)
